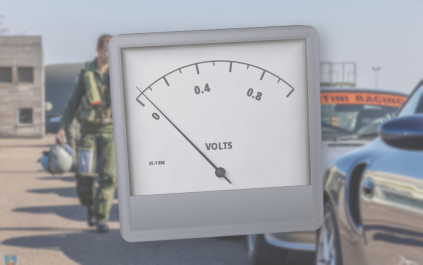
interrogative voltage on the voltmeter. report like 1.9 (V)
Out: 0.05 (V)
